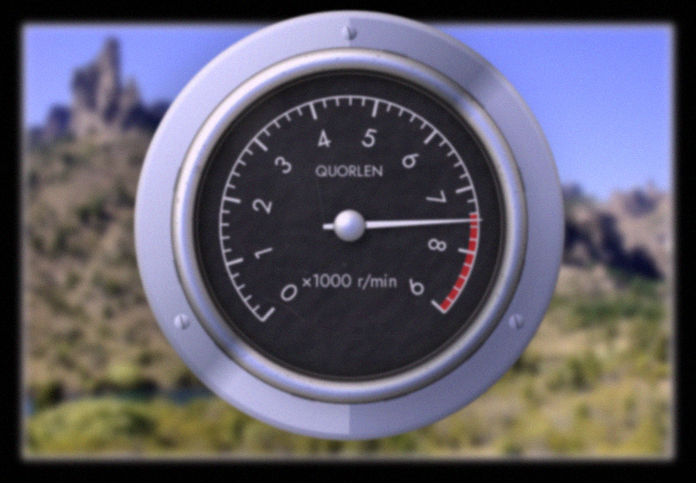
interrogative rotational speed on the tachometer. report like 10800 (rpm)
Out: 7500 (rpm)
